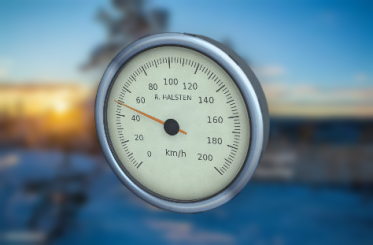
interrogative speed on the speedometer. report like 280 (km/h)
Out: 50 (km/h)
